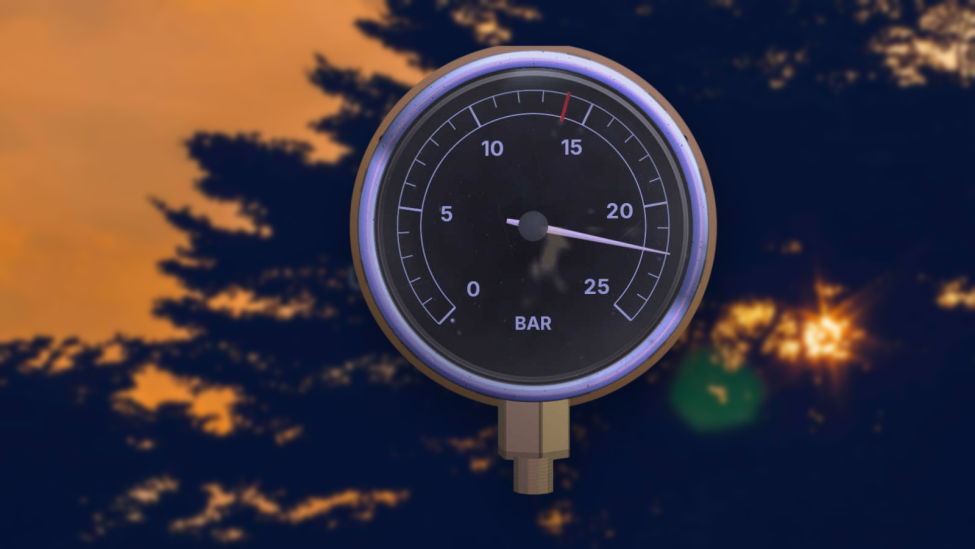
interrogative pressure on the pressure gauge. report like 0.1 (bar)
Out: 22 (bar)
